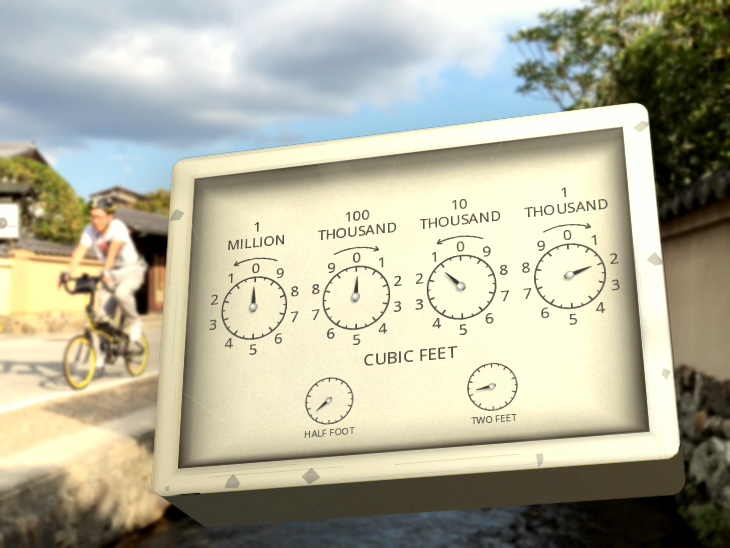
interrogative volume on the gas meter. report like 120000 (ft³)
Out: 1200 (ft³)
